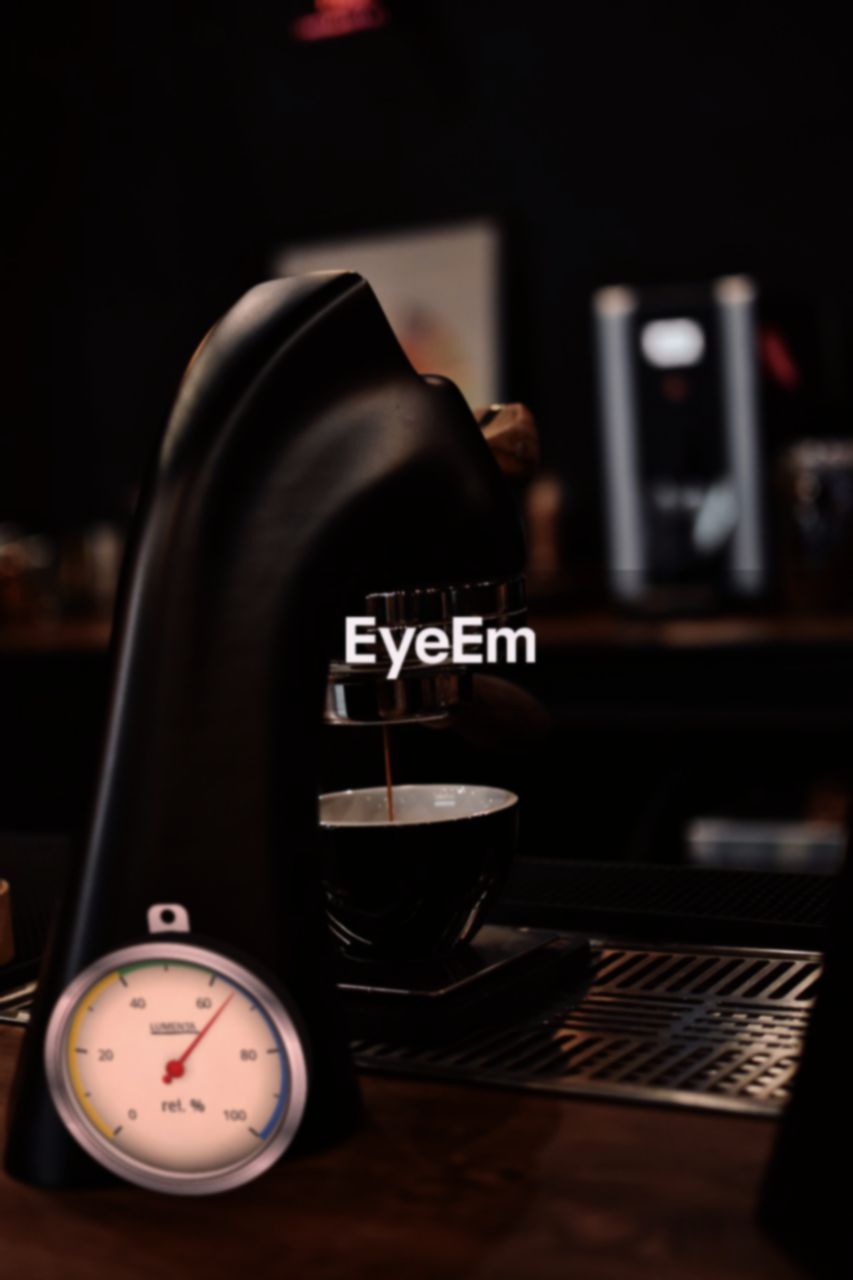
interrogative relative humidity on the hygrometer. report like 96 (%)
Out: 65 (%)
